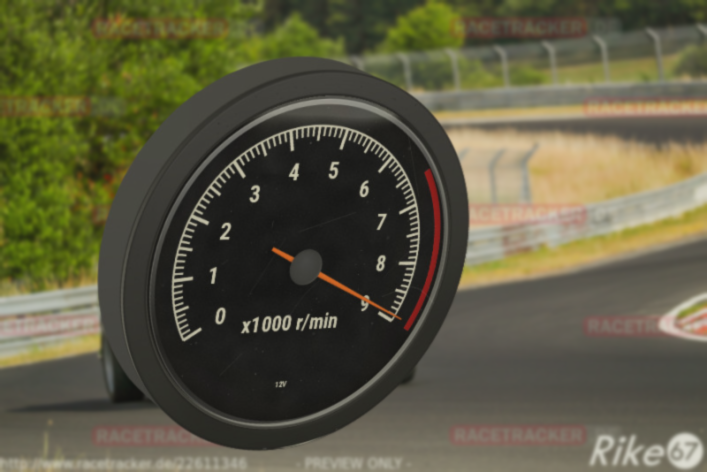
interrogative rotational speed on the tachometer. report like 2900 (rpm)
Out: 8900 (rpm)
